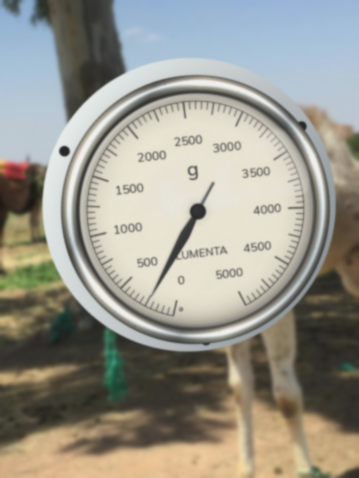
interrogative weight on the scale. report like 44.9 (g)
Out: 250 (g)
